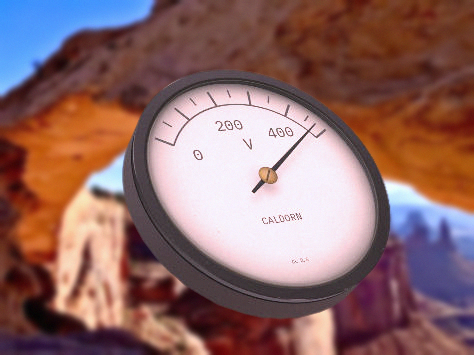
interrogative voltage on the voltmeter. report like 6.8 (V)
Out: 475 (V)
